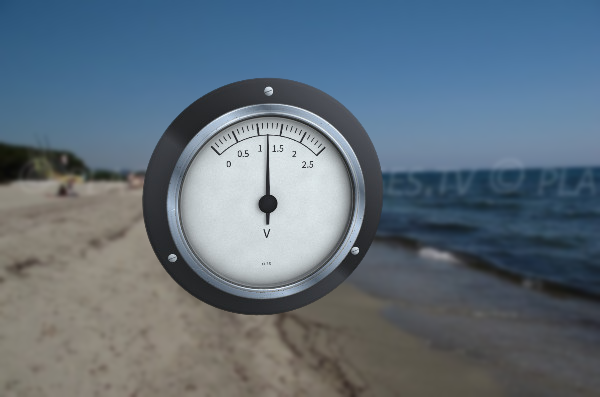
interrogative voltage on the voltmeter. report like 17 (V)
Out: 1.2 (V)
